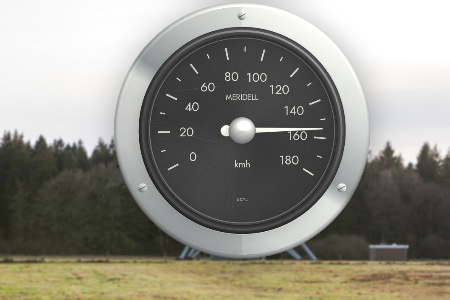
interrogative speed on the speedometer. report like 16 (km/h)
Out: 155 (km/h)
